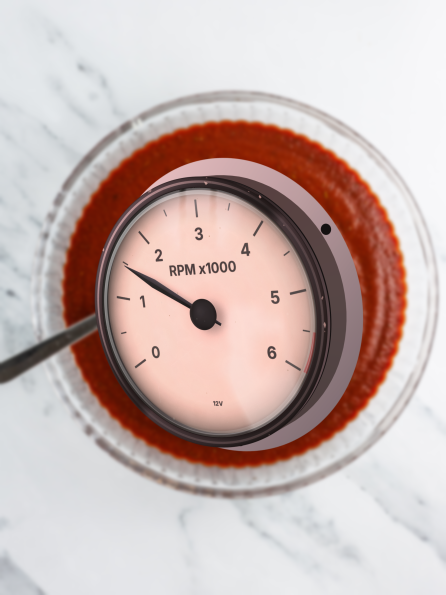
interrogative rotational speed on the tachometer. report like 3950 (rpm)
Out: 1500 (rpm)
